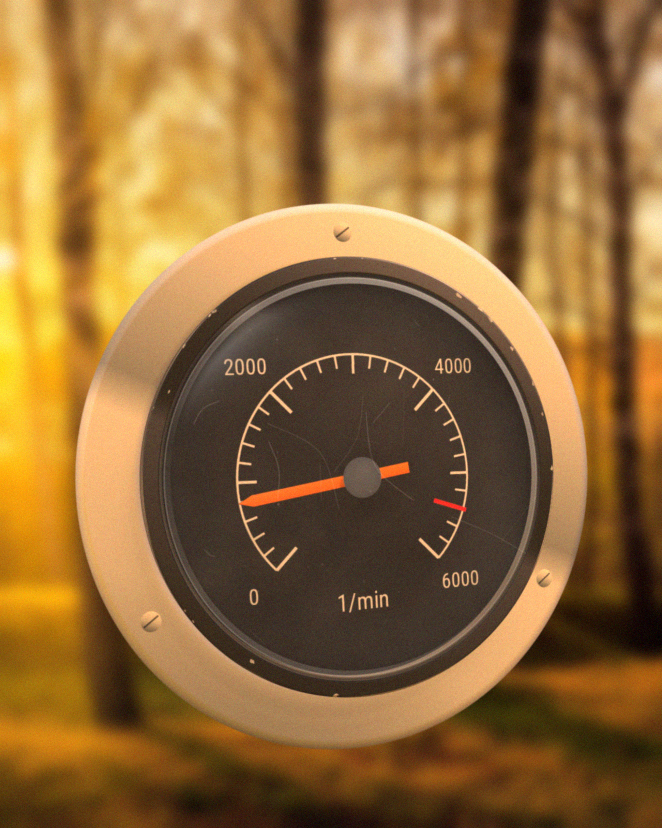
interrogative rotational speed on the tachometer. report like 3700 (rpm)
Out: 800 (rpm)
